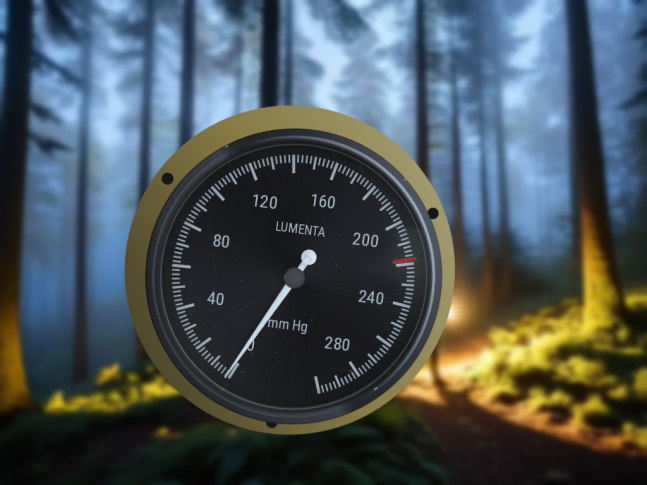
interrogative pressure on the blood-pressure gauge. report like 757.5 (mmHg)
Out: 2 (mmHg)
